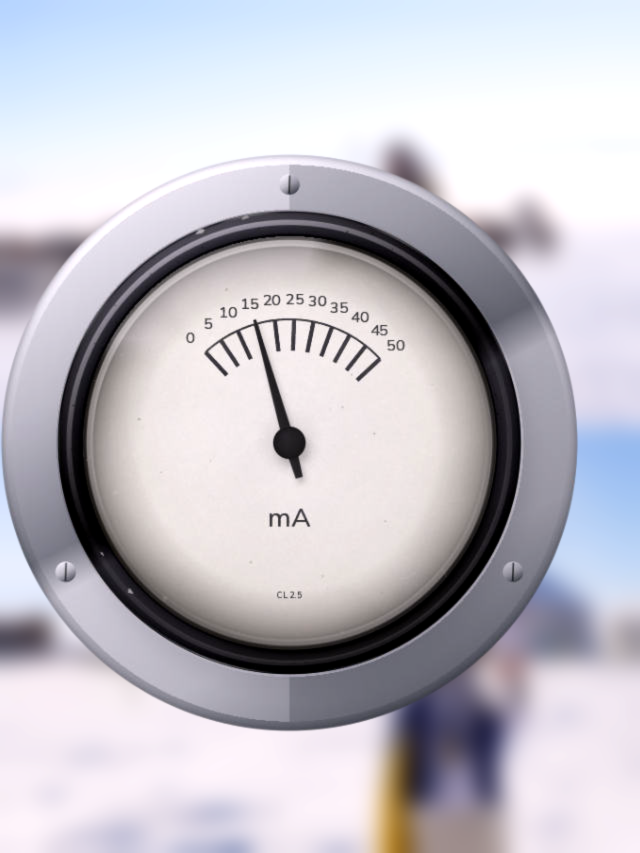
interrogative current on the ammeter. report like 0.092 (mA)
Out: 15 (mA)
